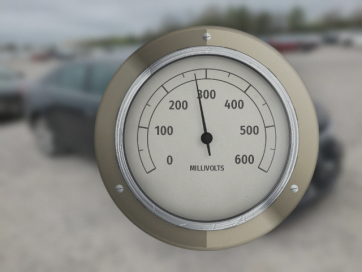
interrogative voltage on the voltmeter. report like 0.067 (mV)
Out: 275 (mV)
